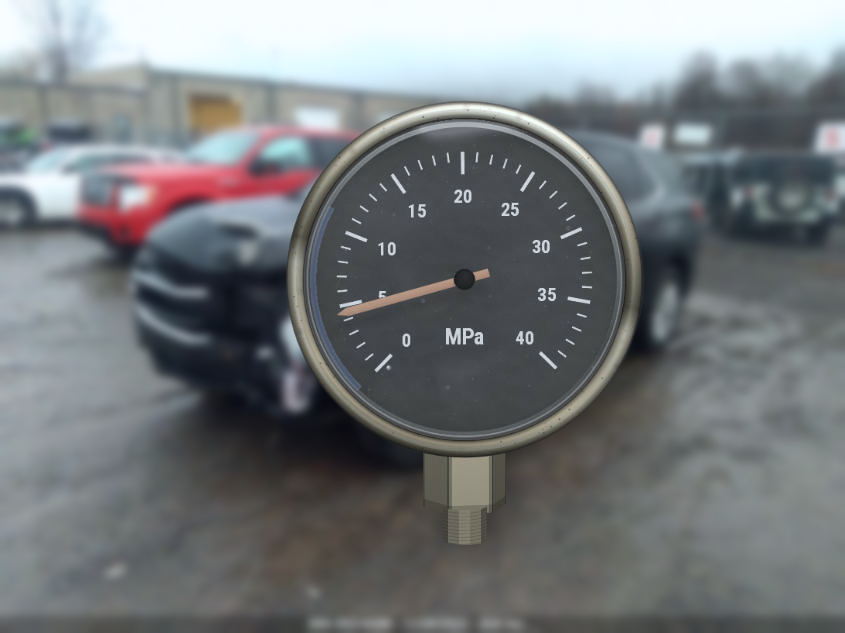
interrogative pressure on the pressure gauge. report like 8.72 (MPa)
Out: 4.5 (MPa)
